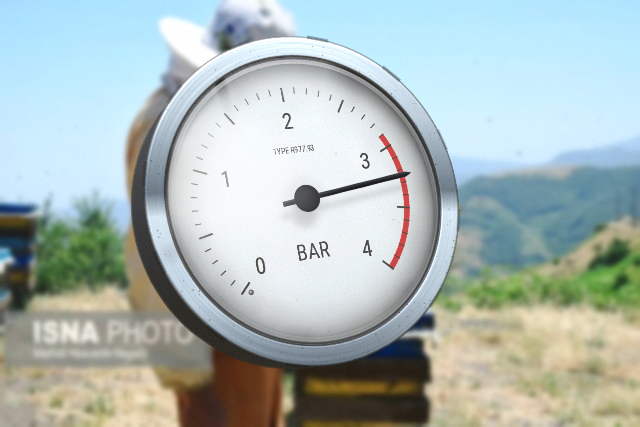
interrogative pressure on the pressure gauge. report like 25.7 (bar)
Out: 3.25 (bar)
